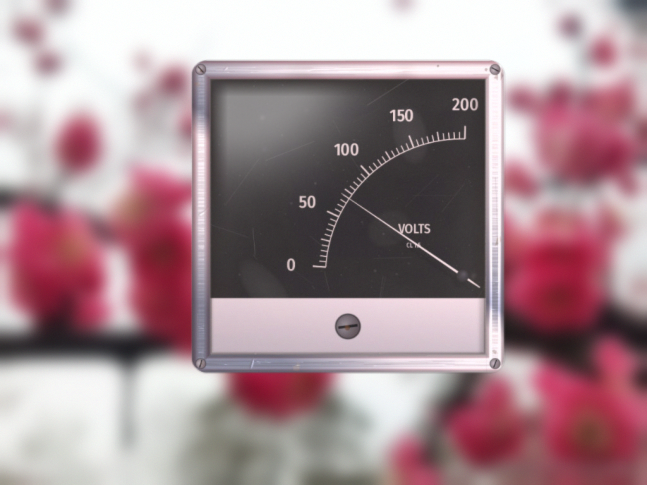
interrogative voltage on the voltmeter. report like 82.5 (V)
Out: 70 (V)
